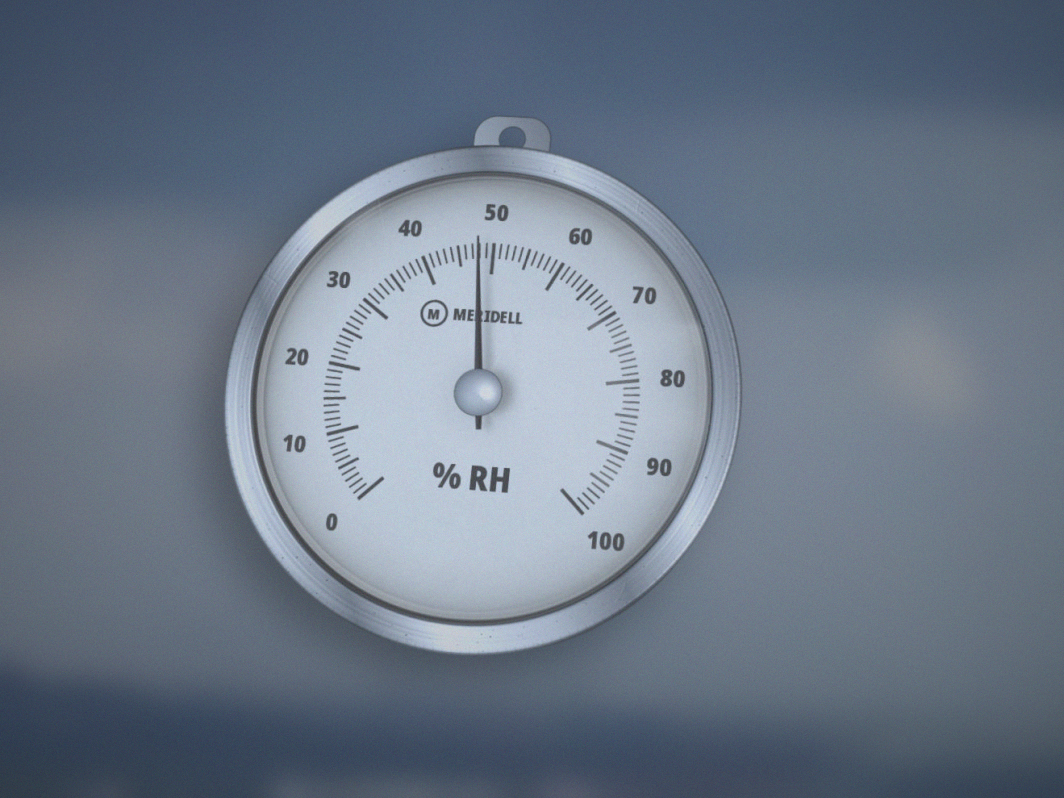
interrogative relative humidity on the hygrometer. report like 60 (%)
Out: 48 (%)
